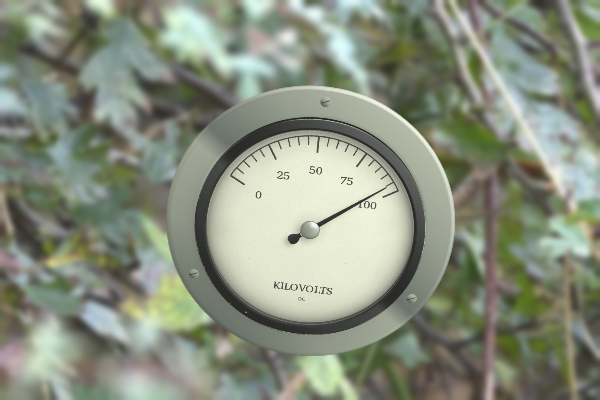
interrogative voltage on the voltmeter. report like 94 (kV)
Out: 95 (kV)
